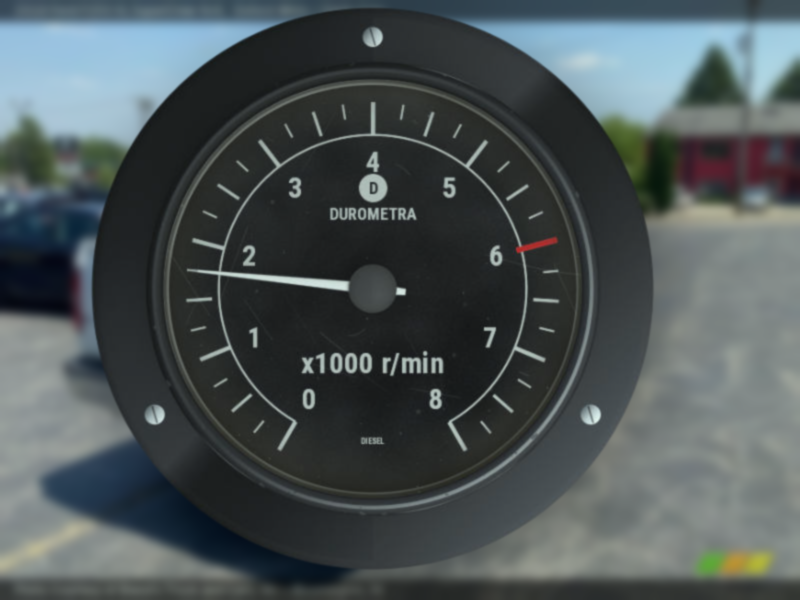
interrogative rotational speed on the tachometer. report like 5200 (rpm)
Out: 1750 (rpm)
